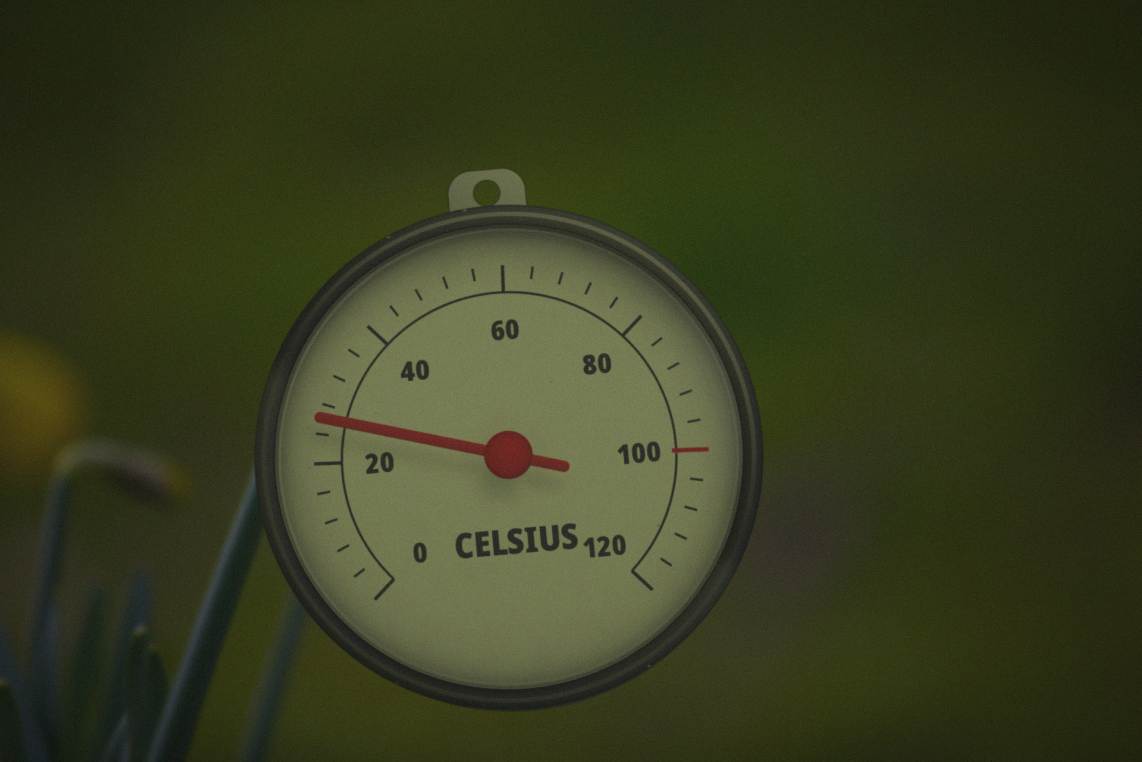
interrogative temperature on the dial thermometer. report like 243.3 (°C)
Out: 26 (°C)
